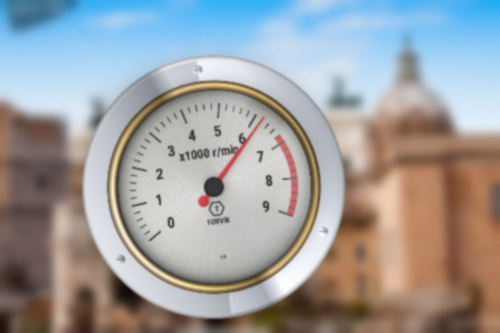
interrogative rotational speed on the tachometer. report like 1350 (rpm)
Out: 6200 (rpm)
